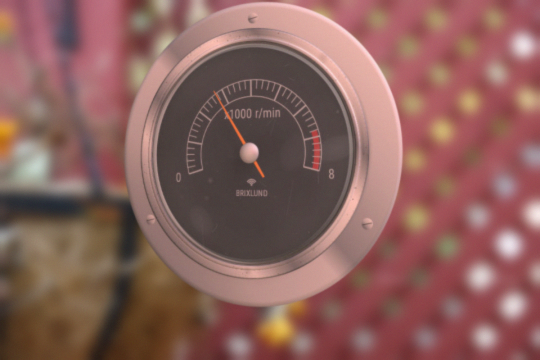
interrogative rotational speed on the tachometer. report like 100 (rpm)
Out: 2800 (rpm)
